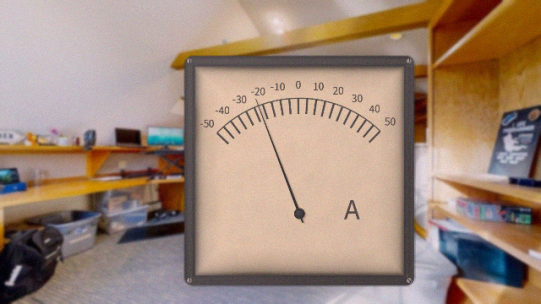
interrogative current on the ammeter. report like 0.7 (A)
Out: -22.5 (A)
